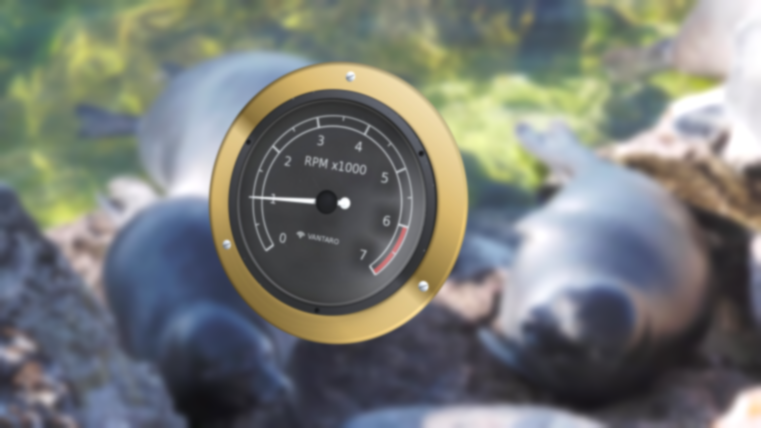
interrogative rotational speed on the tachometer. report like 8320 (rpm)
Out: 1000 (rpm)
